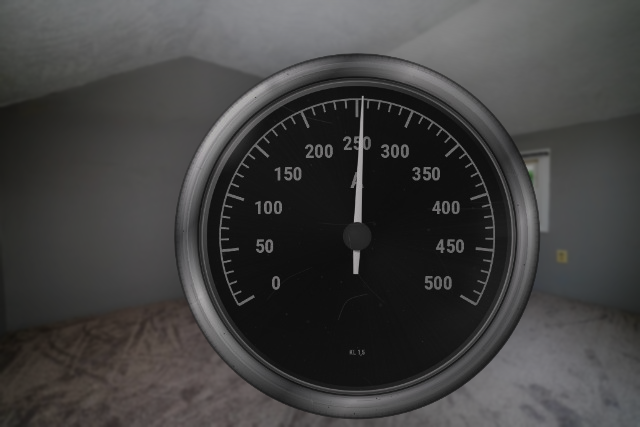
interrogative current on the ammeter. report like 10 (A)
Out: 255 (A)
